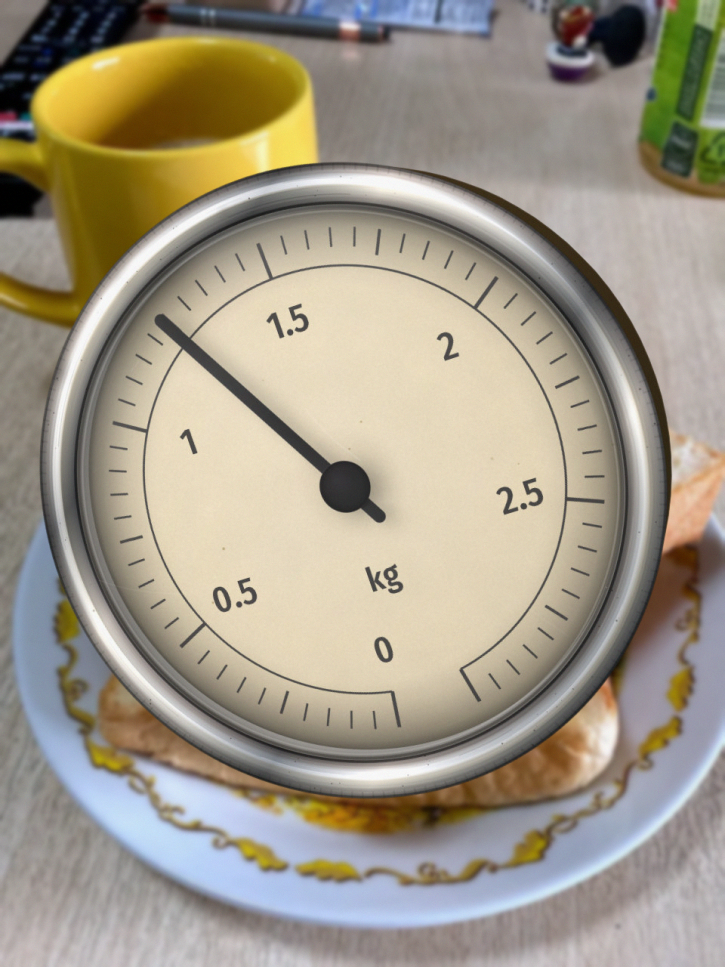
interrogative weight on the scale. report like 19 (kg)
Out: 1.25 (kg)
